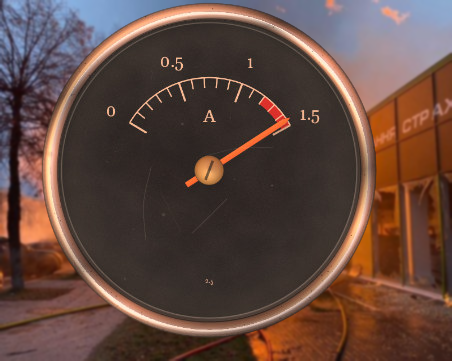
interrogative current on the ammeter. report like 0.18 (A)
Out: 1.45 (A)
